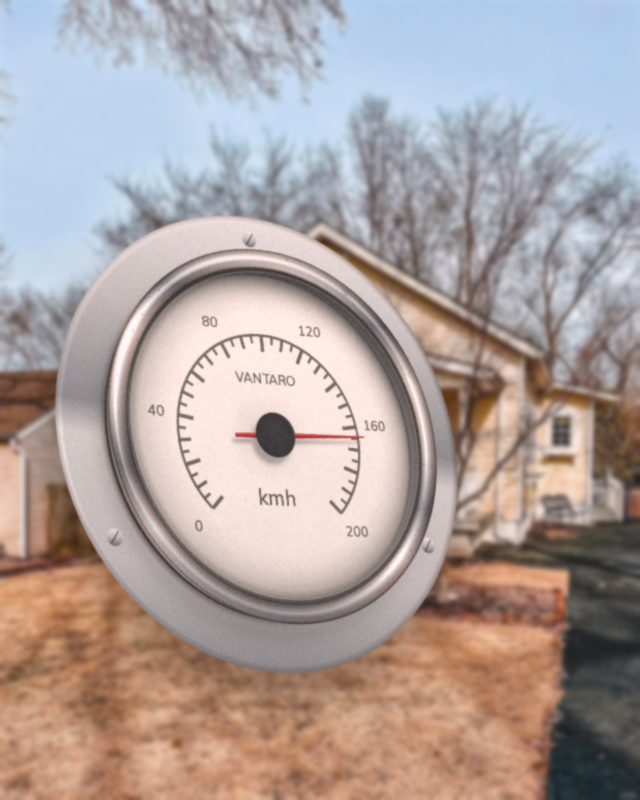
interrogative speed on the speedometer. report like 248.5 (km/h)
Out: 165 (km/h)
